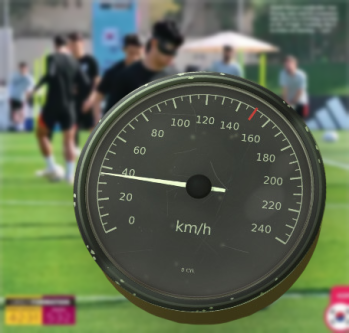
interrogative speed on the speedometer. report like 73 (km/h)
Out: 35 (km/h)
